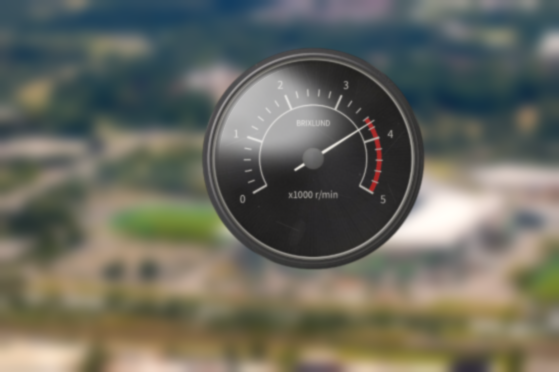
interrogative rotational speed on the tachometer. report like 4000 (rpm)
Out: 3700 (rpm)
